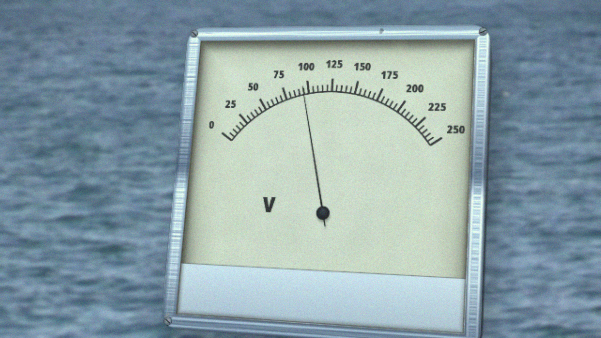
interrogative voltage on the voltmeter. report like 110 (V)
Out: 95 (V)
